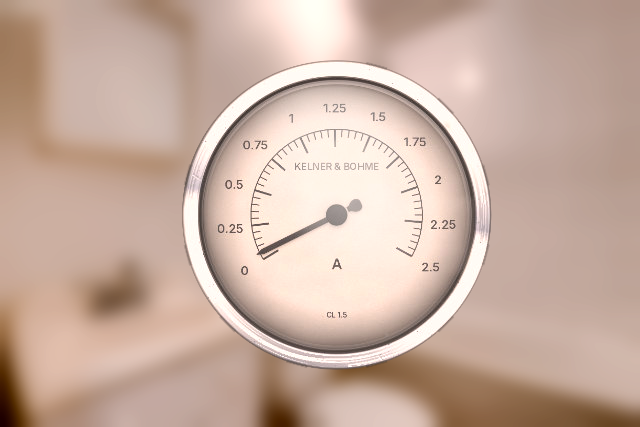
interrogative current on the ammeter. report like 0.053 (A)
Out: 0.05 (A)
